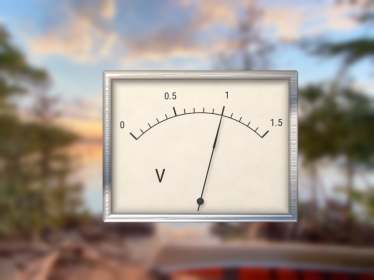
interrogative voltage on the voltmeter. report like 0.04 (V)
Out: 1 (V)
